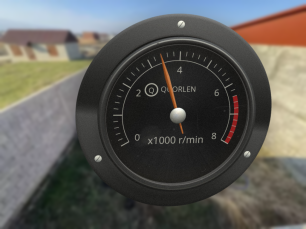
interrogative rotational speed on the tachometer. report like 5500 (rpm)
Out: 3400 (rpm)
